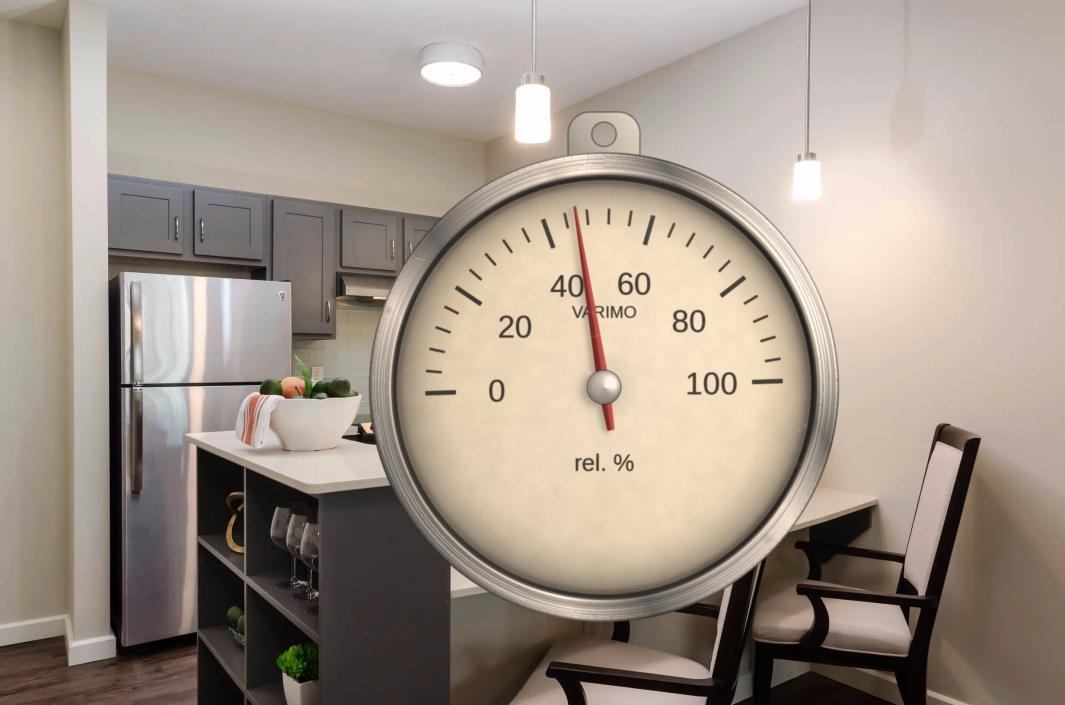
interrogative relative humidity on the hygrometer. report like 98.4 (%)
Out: 46 (%)
